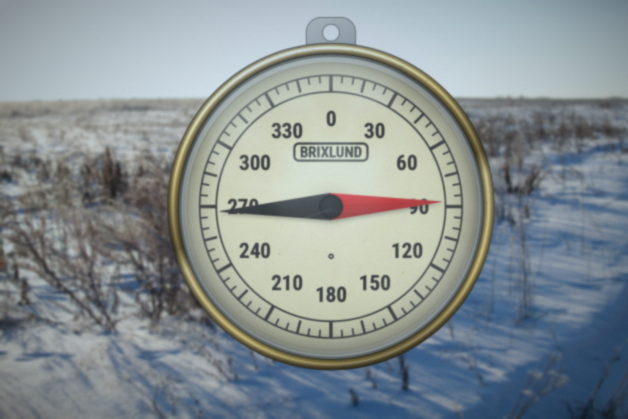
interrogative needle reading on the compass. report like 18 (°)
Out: 87.5 (°)
